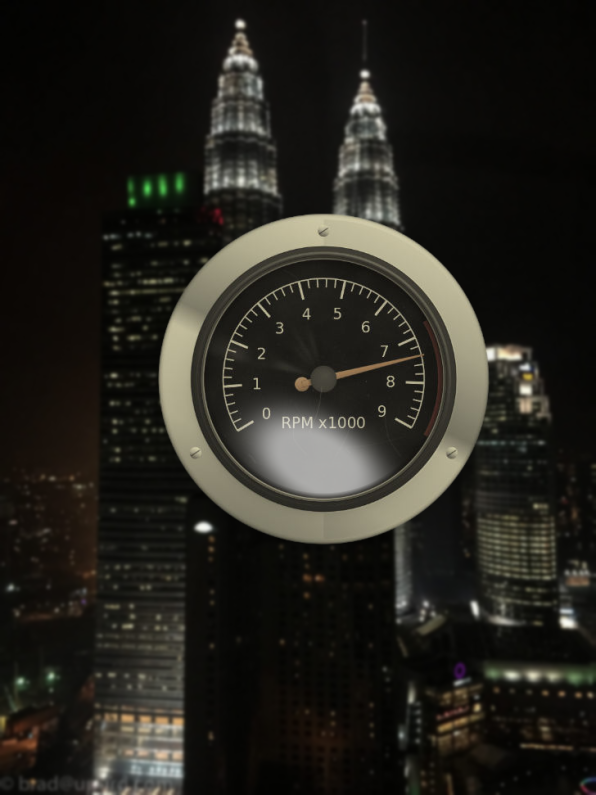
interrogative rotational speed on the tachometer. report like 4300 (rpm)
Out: 7400 (rpm)
